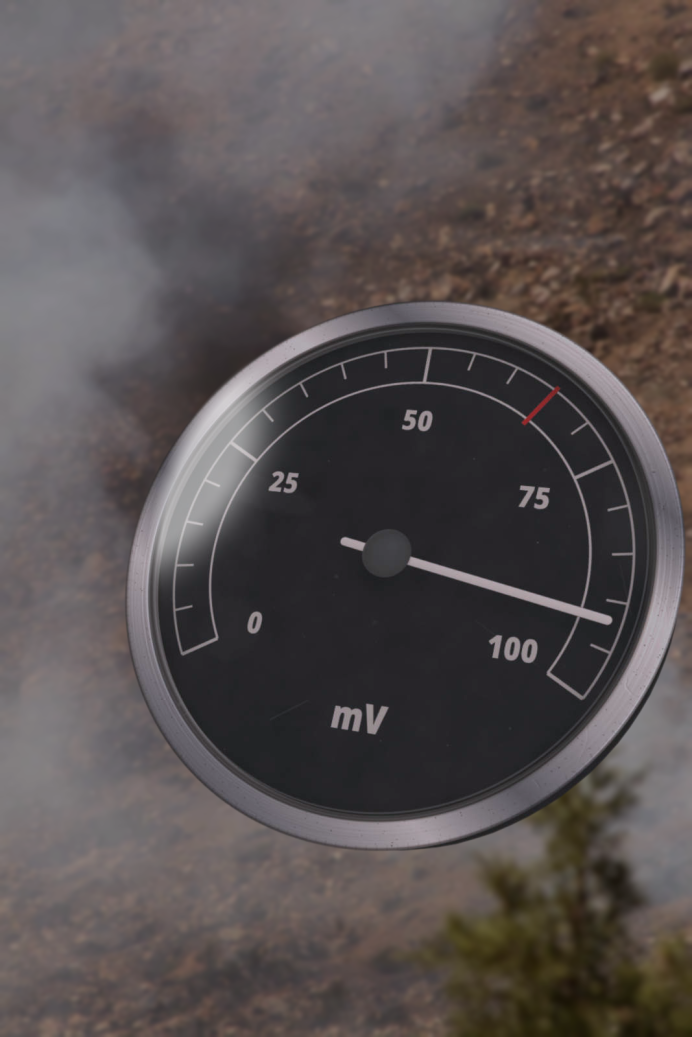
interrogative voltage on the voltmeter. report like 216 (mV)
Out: 92.5 (mV)
